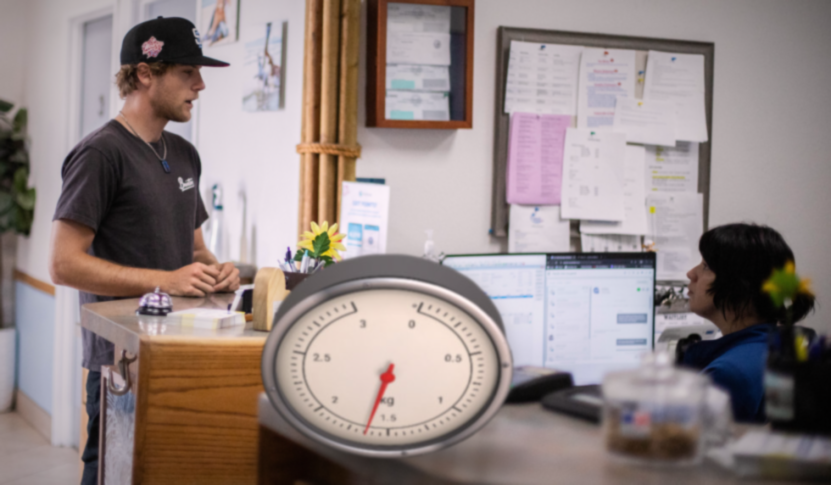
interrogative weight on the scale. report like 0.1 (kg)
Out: 1.65 (kg)
